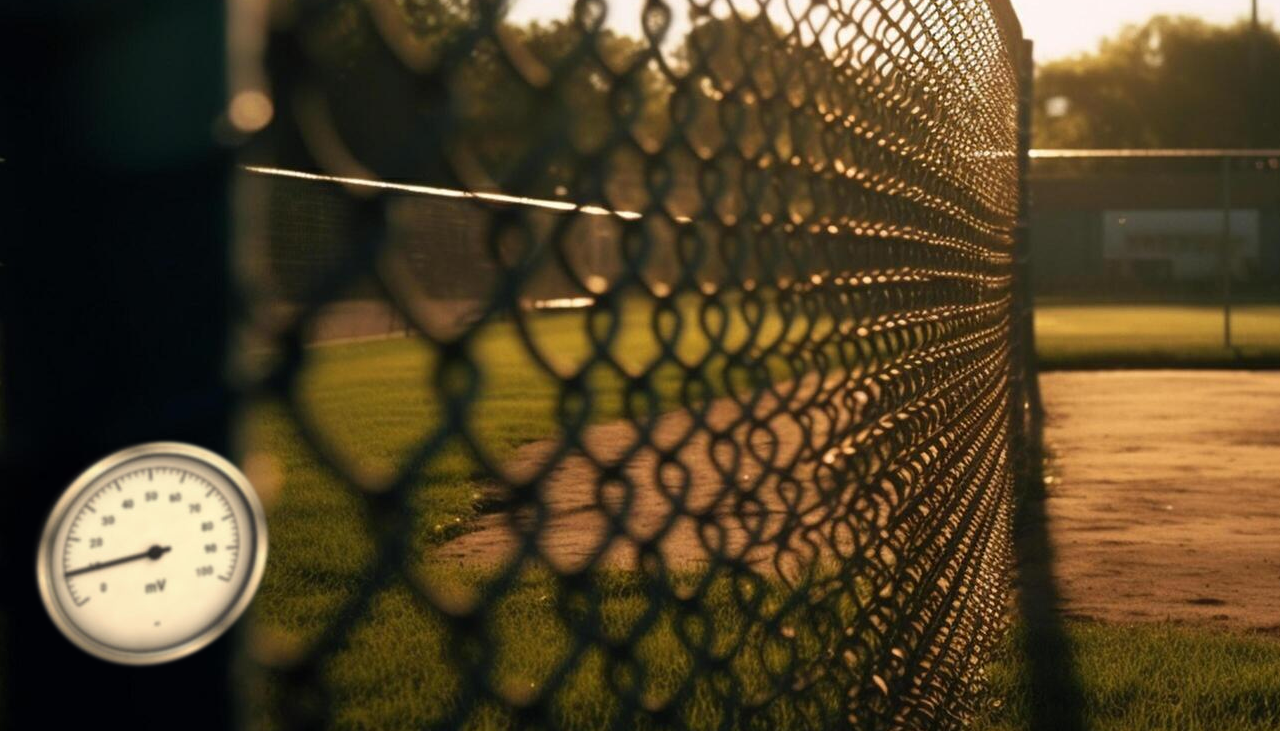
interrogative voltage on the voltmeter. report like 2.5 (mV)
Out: 10 (mV)
